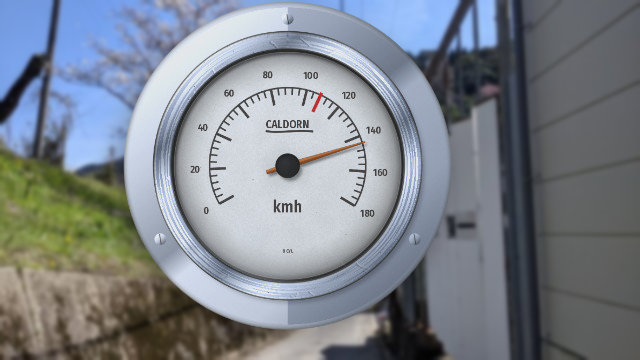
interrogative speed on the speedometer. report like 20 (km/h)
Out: 144 (km/h)
